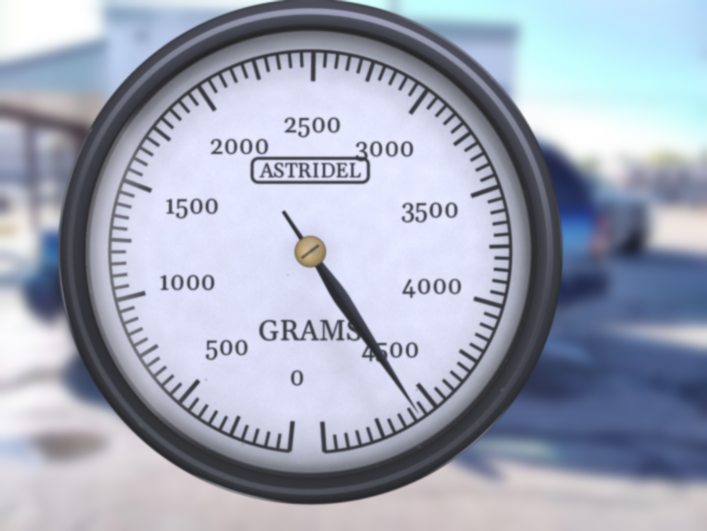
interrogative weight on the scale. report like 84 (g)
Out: 4575 (g)
